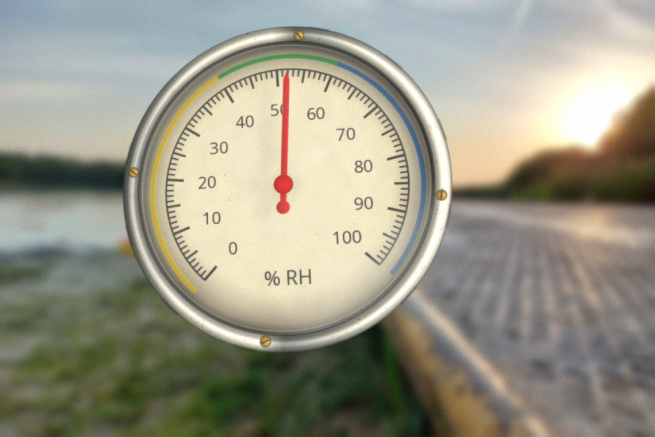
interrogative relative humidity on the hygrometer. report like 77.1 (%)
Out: 52 (%)
